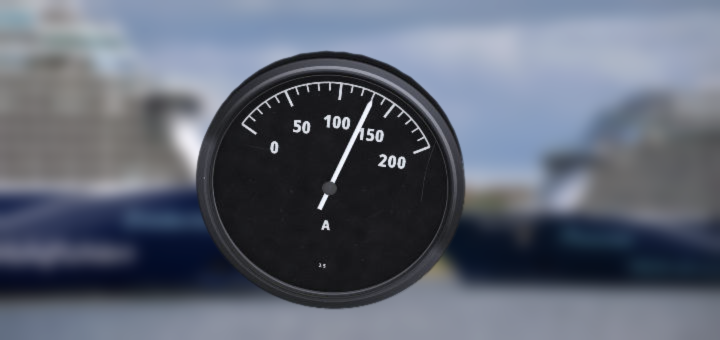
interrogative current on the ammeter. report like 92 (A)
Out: 130 (A)
